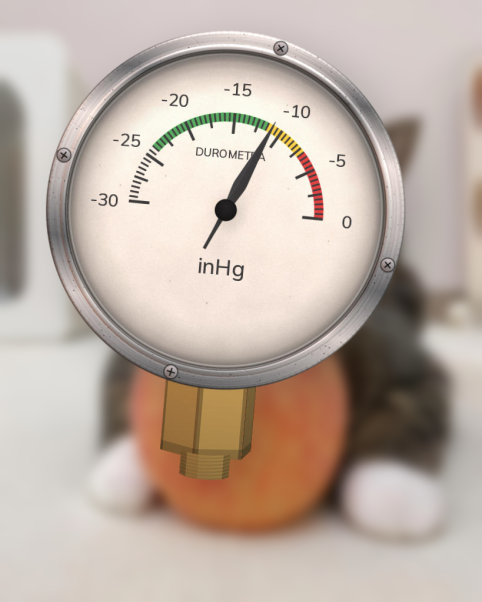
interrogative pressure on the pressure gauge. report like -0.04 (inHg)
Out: -11 (inHg)
